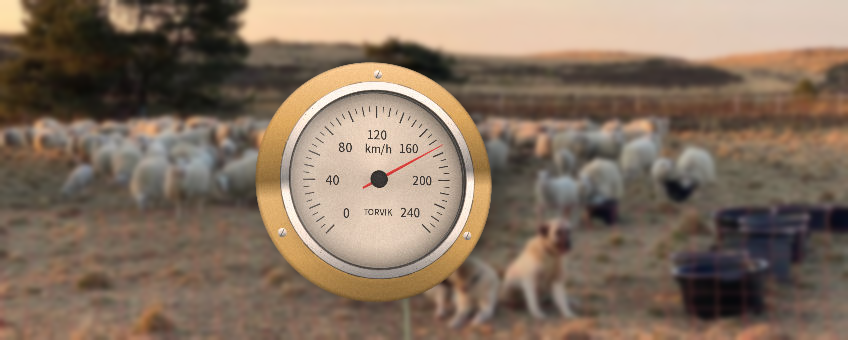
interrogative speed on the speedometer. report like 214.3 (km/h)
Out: 175 (km/h)
